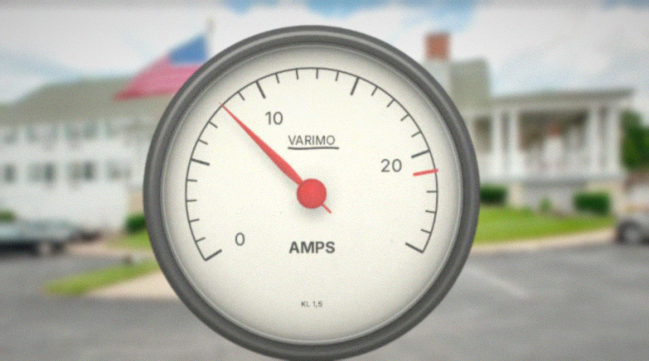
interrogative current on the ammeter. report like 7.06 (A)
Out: 8 (A)
